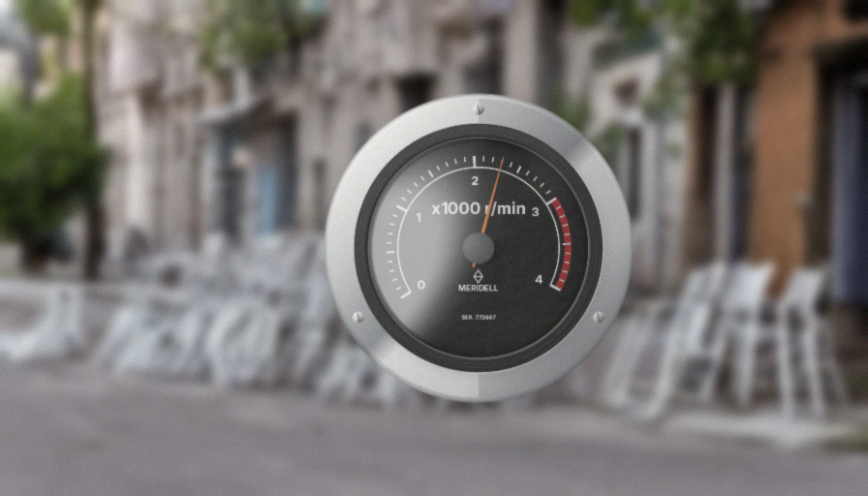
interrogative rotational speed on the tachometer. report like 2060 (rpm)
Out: 2300 (rpm)
